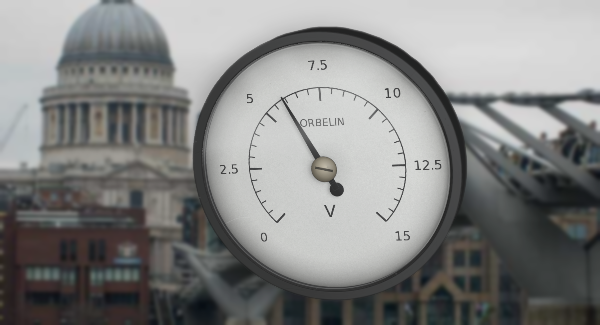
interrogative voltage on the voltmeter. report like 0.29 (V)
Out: 6 (V)
